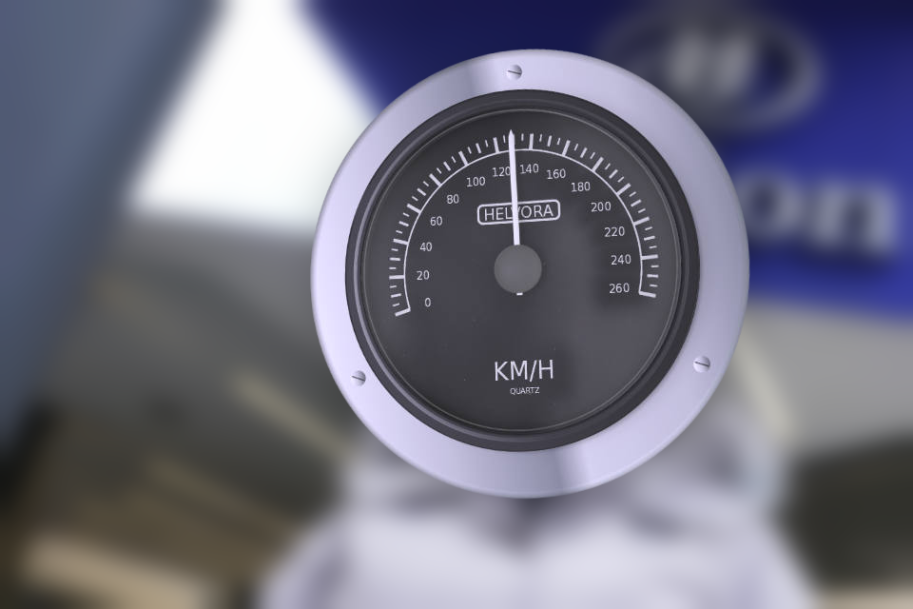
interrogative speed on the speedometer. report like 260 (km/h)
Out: 130 (km/h)
